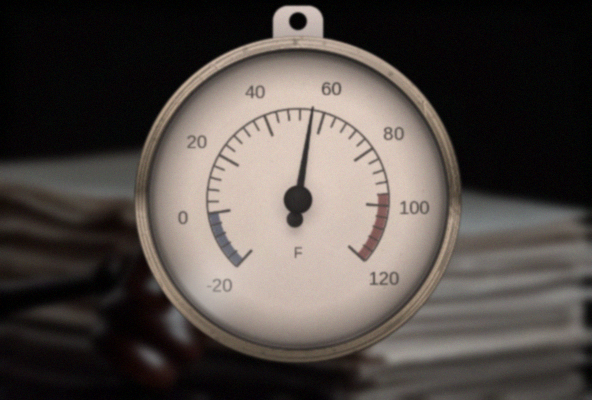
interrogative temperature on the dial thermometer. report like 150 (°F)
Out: 56 (°F)
